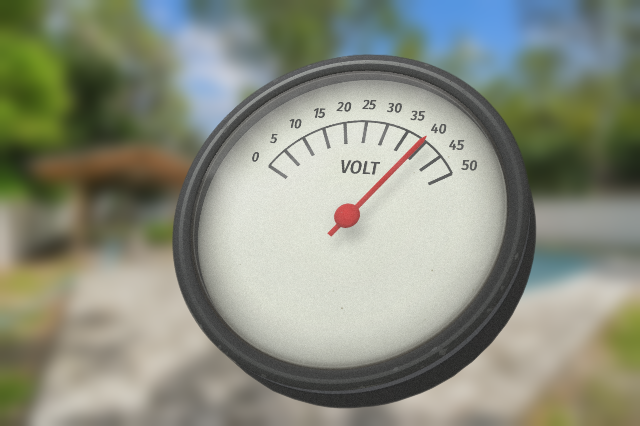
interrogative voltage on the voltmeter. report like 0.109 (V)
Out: 40 (V)
